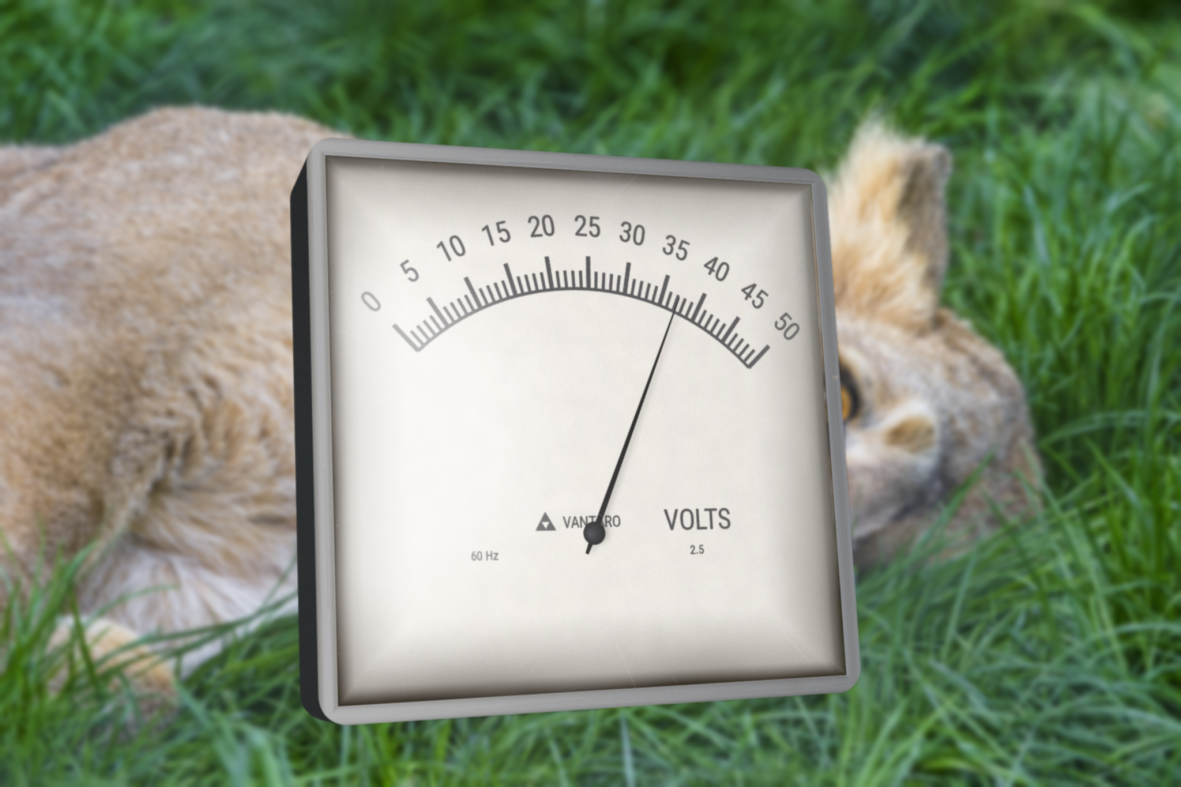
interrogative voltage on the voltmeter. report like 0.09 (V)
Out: 37 (V)
